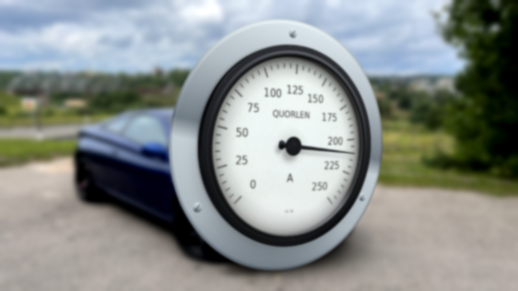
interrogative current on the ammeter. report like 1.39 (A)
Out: 210 (A)
